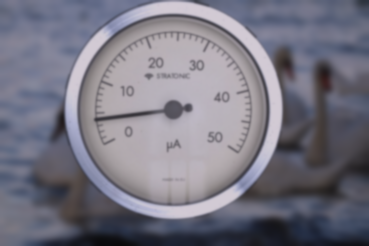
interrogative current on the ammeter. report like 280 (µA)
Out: 4 (µA)
